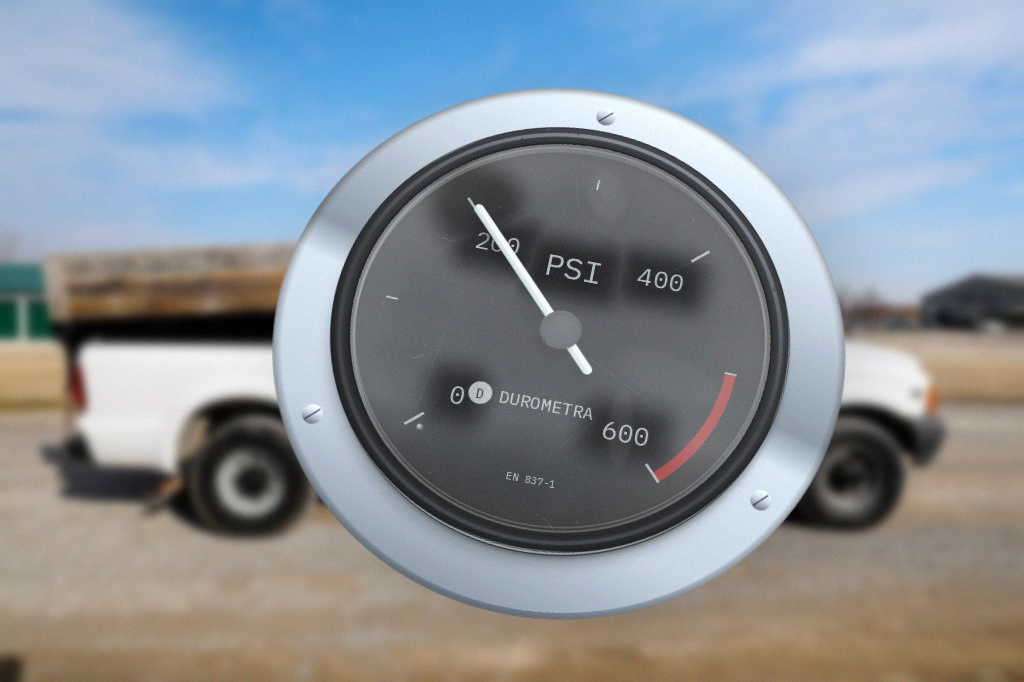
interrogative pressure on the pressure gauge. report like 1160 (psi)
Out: 200 (psi)
